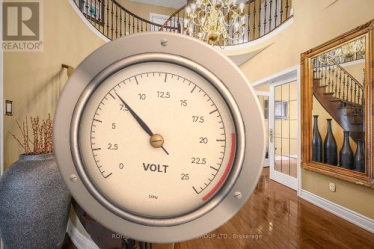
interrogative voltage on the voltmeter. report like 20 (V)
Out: 8 (V)
